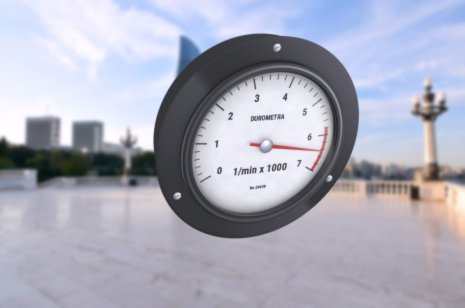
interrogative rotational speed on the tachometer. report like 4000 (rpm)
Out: 6400 (rpm)
